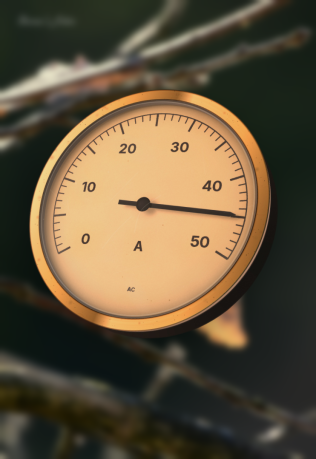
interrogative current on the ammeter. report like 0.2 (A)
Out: 45 (A)
